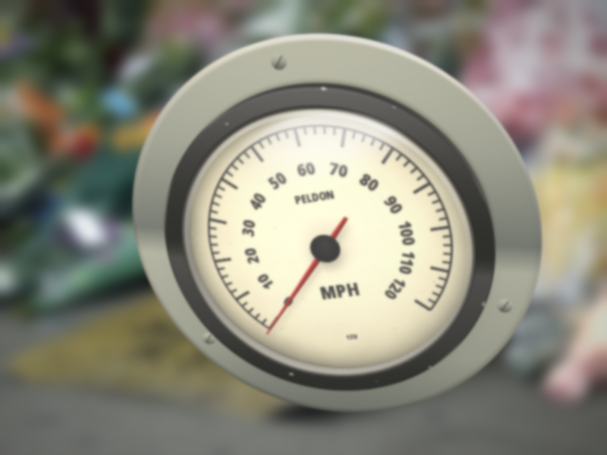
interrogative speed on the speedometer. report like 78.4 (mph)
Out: 0 (mph)
